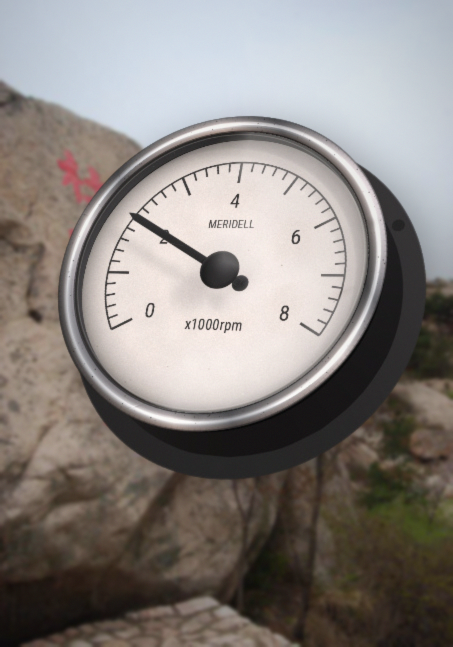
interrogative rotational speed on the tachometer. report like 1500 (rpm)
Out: 2000 (rpm)
